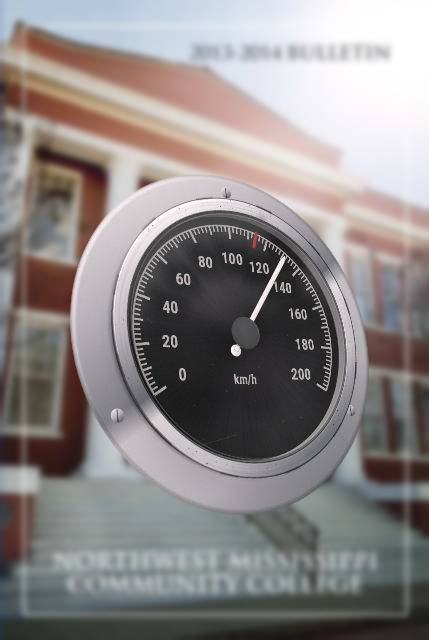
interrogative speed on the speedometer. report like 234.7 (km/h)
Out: 130 (km/h)
